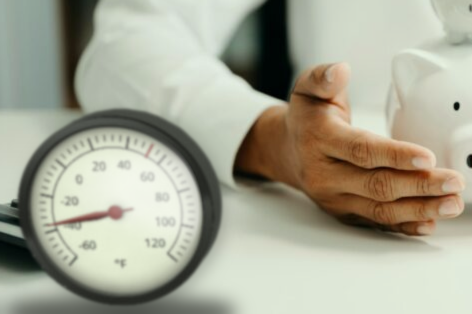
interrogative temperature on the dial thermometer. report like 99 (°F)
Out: -36 (°F)
